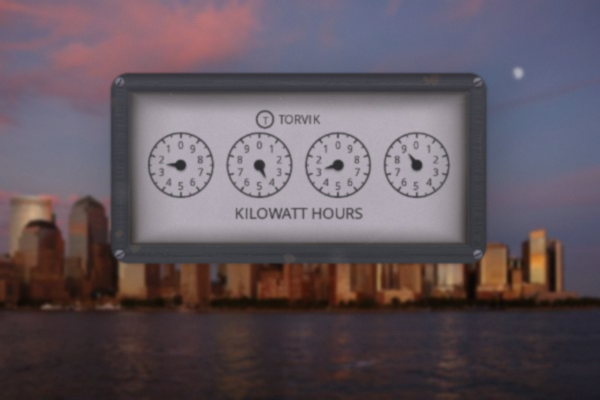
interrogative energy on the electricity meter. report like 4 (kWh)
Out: 2429 (kWh)
